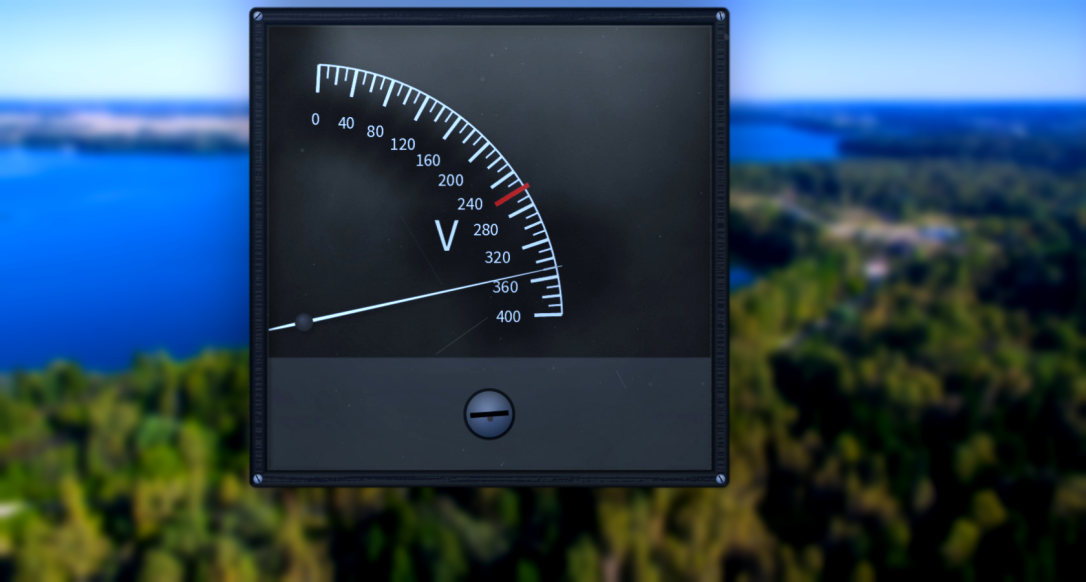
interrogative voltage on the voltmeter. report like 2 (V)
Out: 350 (V)
